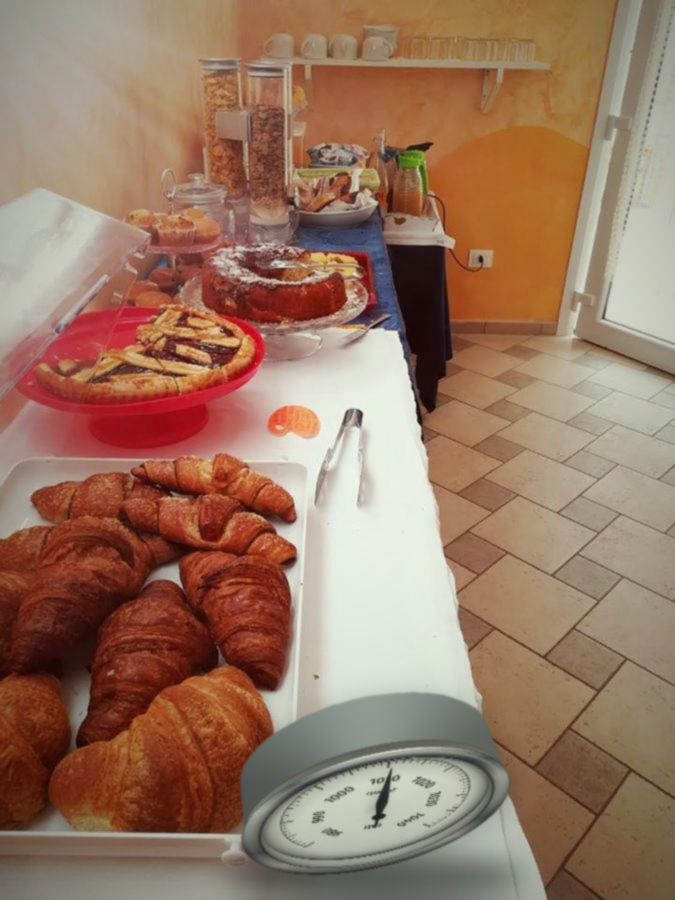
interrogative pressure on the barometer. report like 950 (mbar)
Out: 1010 (mbar)
